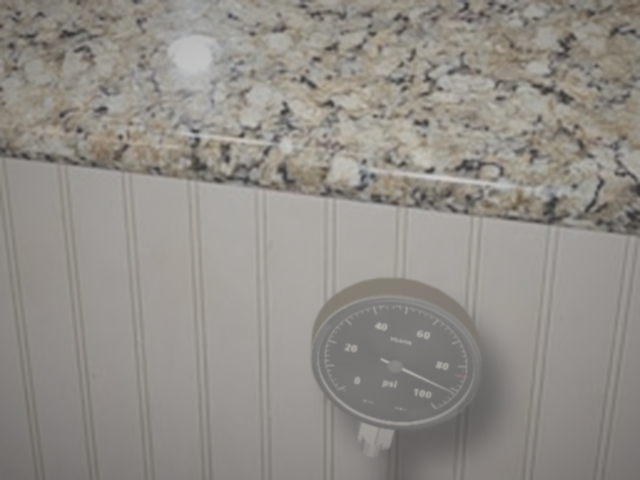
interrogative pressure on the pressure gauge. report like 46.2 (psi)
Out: 90 (psi)
